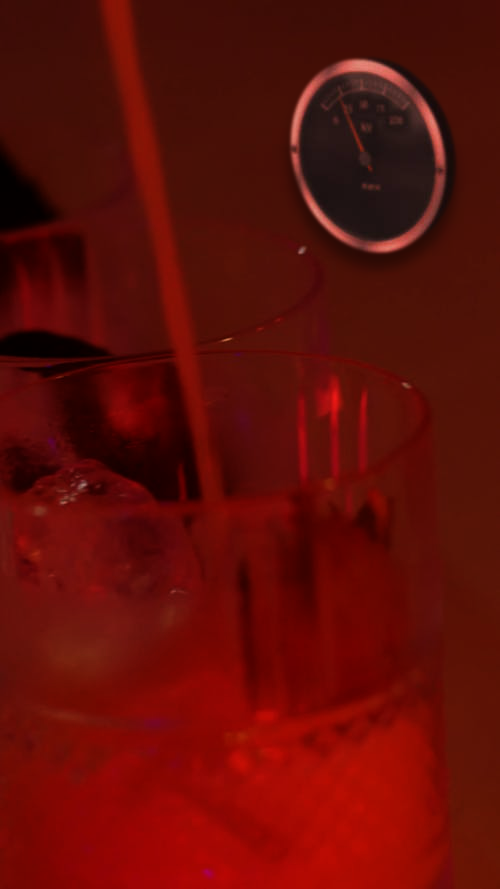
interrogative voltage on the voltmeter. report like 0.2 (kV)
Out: 25 (kV)
